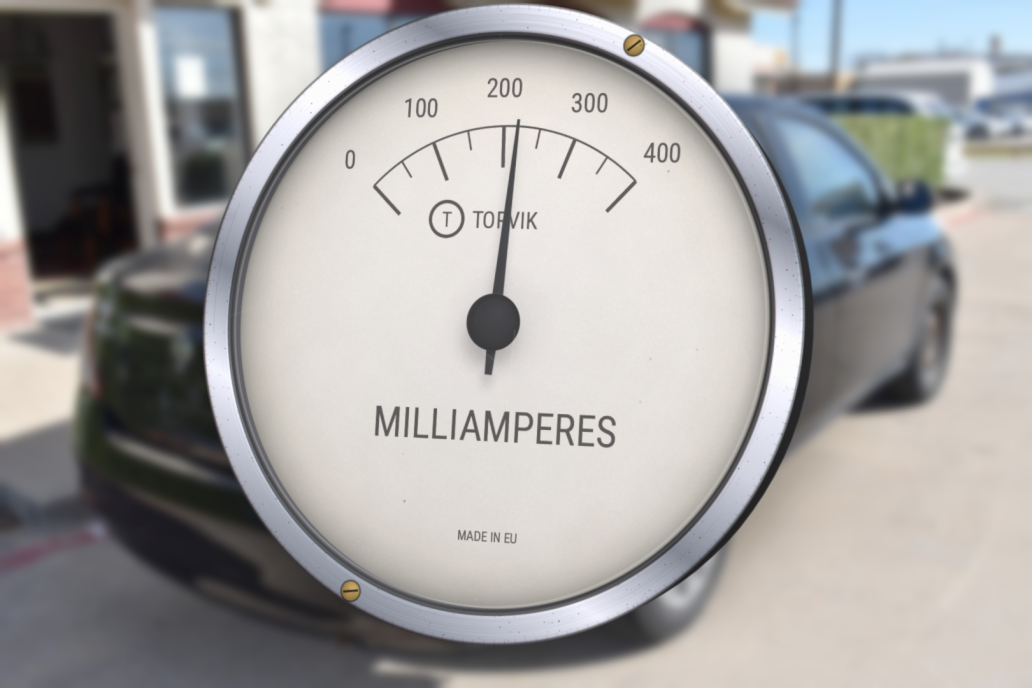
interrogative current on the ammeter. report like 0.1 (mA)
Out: 225 (mA)
